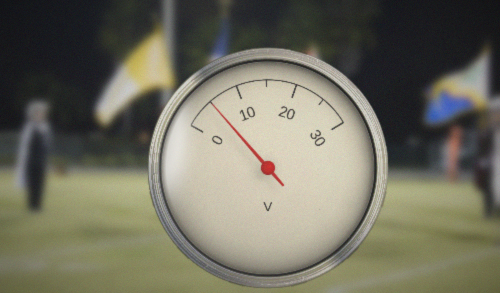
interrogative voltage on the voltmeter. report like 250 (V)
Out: 5 (V)
